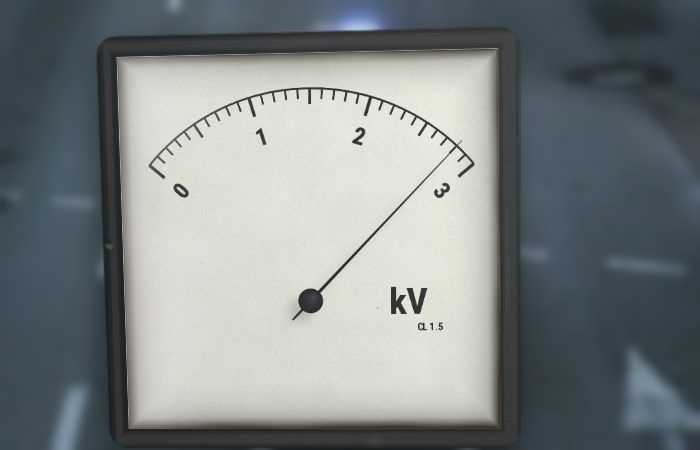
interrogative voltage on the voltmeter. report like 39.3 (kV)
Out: 2.8 (kV)
